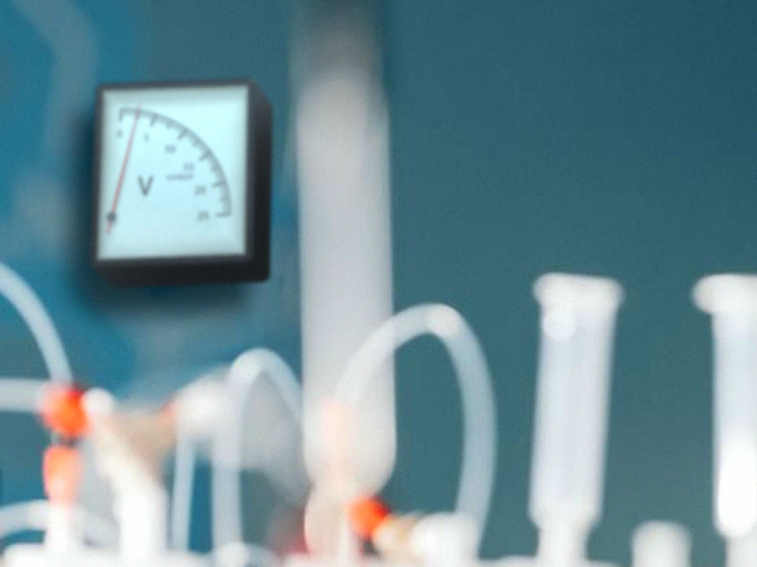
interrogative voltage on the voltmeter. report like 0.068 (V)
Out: 2.5 (V)
